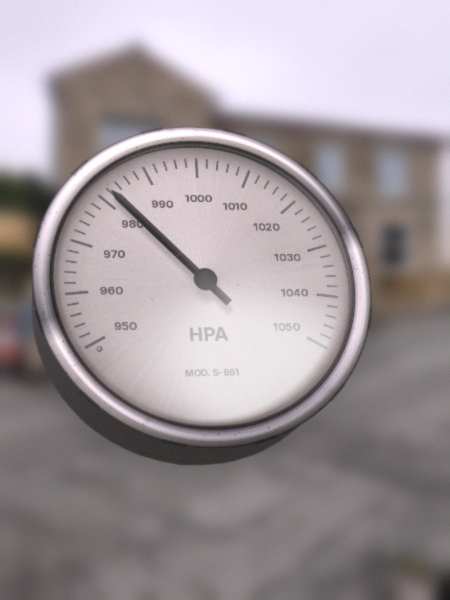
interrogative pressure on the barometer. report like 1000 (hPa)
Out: 982 (hPa)
